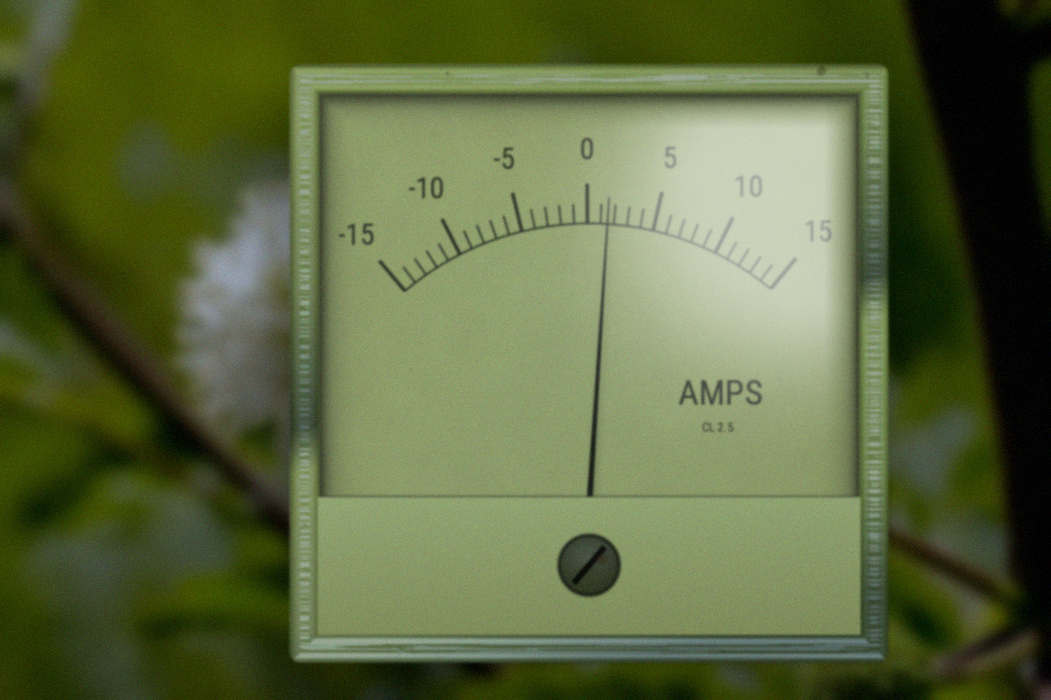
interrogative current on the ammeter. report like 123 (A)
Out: 1.5 (A)
